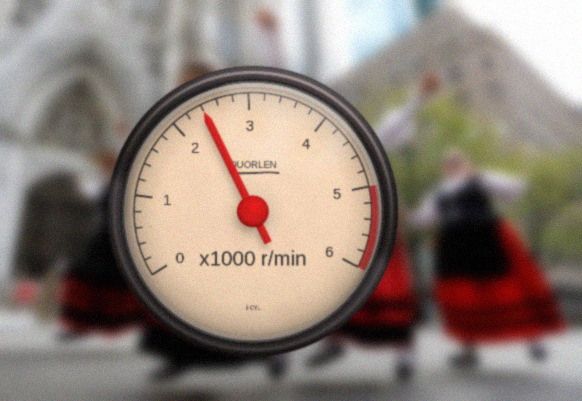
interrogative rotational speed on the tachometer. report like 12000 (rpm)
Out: 2400 (rpm)
